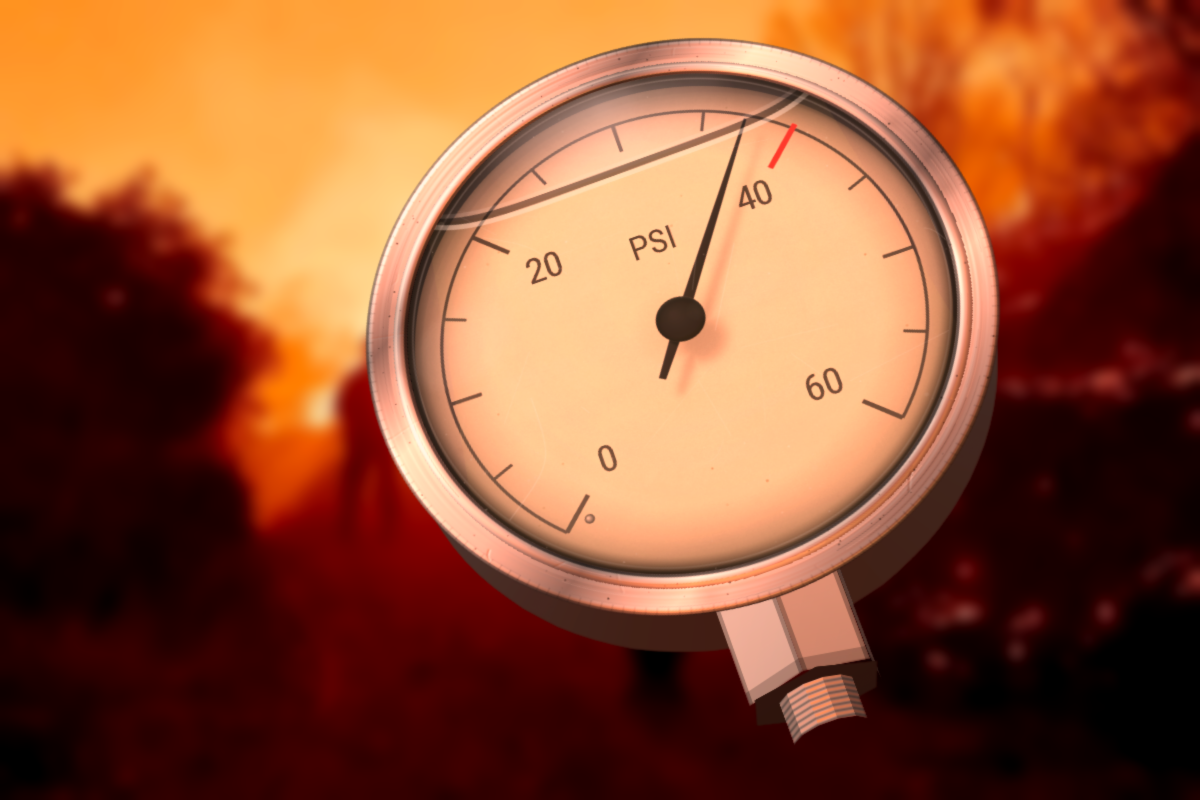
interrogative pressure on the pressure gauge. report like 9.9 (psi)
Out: 37.5 (psi)
